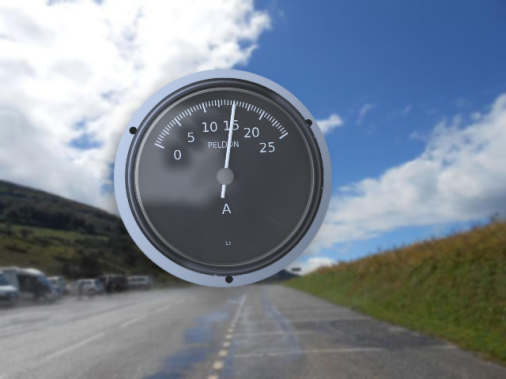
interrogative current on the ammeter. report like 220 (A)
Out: 15 (A)
